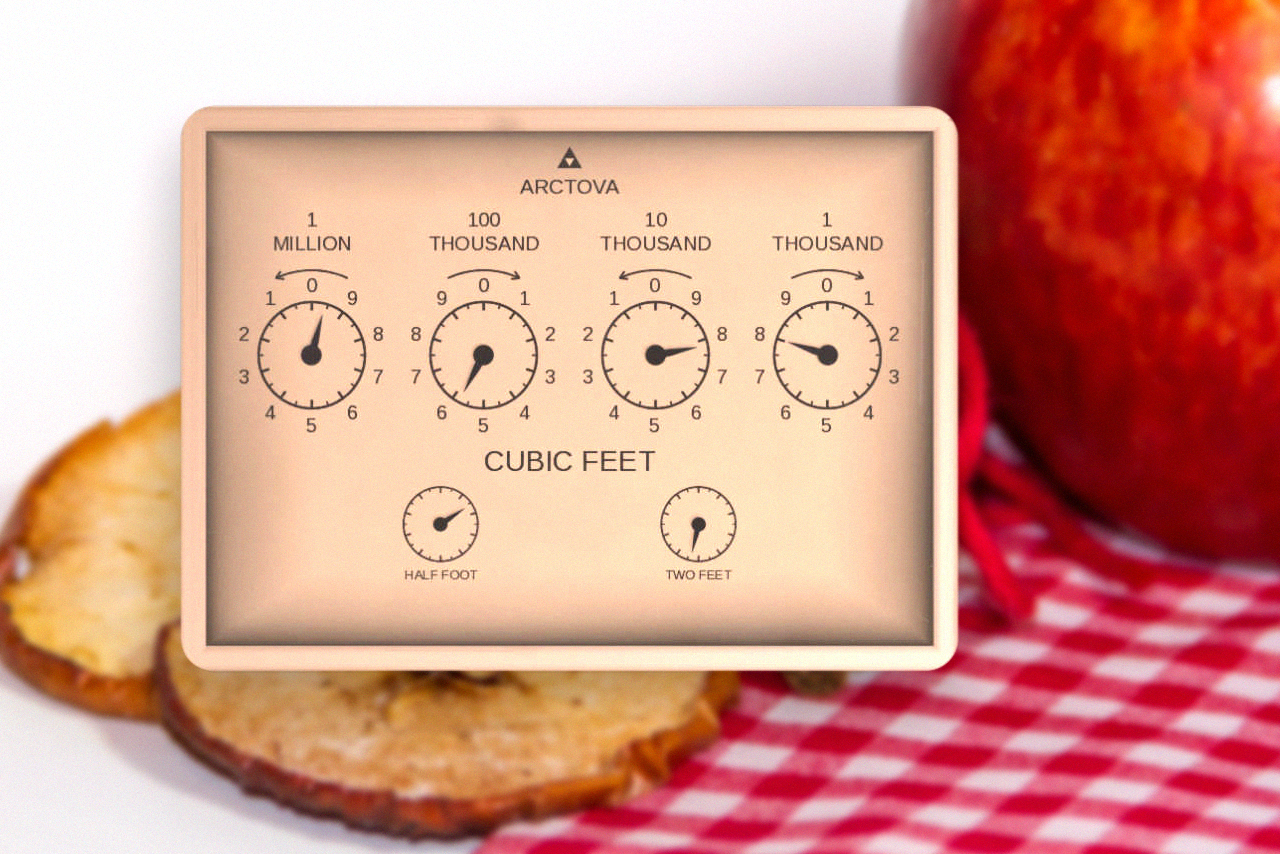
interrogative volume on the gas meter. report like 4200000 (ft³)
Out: 957800 (ft³)
